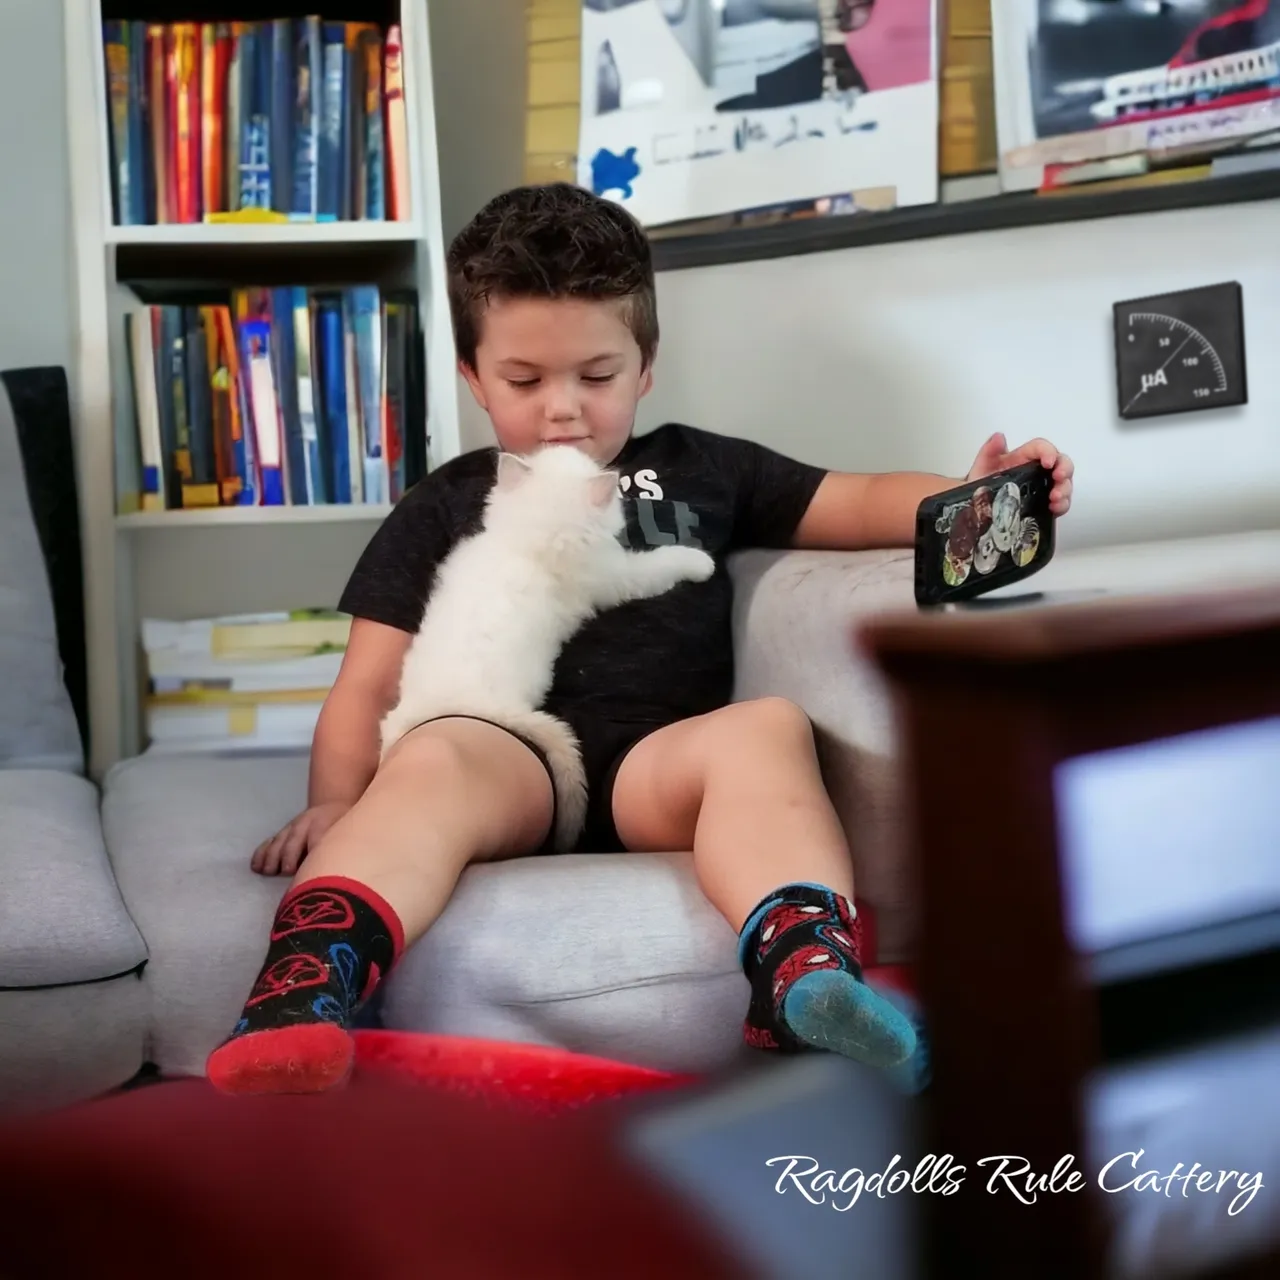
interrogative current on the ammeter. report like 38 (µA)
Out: 75 (µA)
